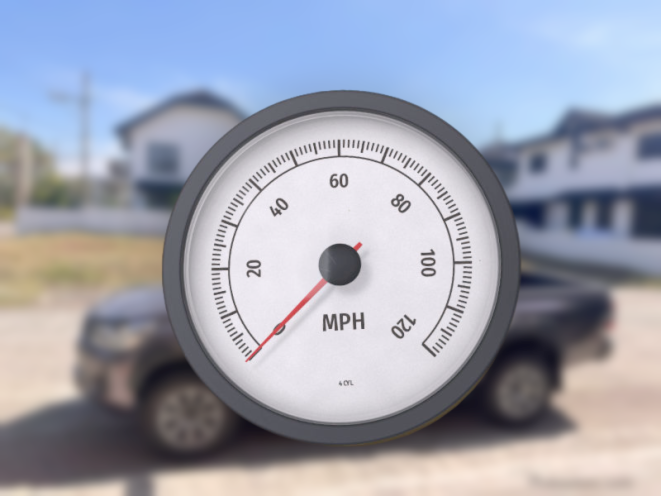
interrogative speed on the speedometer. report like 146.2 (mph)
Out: 0 (mph)
